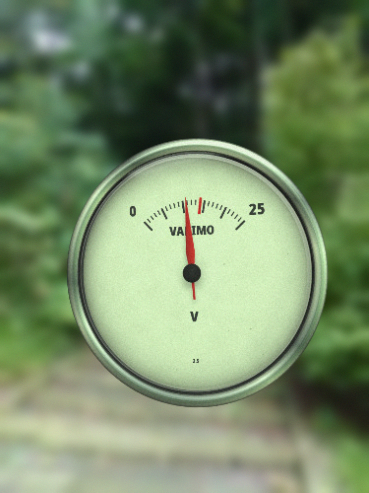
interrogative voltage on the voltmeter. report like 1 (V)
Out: 11 (V)
